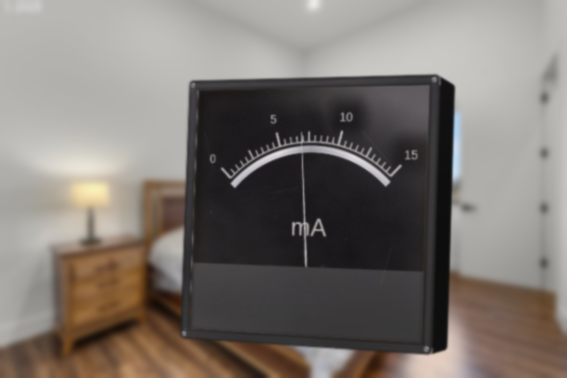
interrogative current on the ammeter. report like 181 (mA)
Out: 7 (mA)
